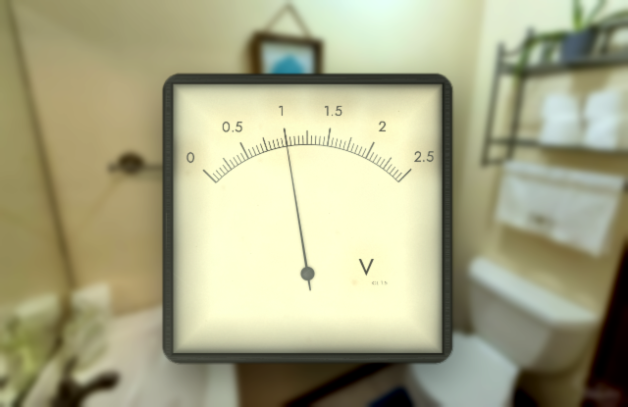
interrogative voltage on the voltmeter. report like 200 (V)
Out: 1 (V)
